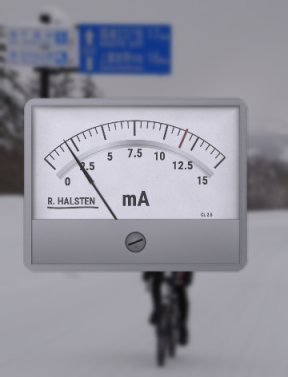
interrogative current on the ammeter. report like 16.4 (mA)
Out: 2 (mA)
